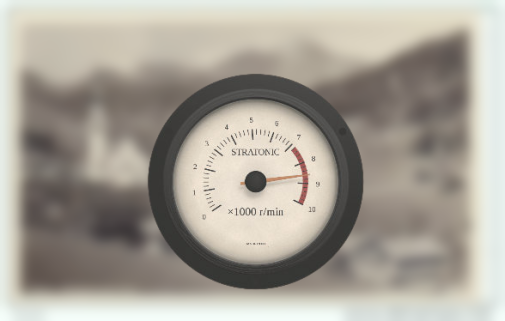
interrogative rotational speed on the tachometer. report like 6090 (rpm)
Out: 8600 (rpm)
